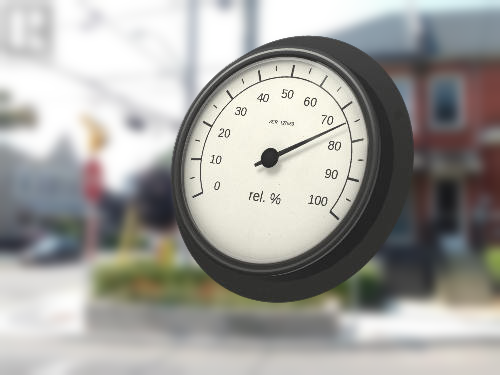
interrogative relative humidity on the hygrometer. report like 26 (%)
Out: 75 (%)
